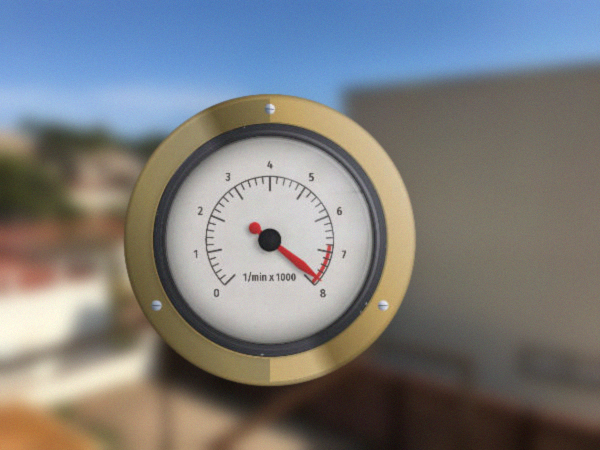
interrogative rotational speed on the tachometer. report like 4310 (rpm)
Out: 7800 (rpm)
